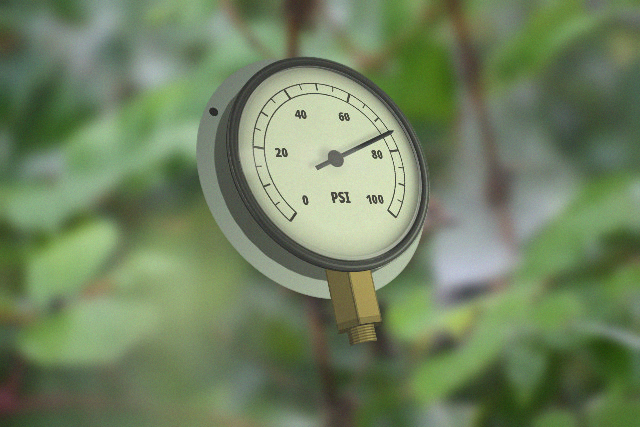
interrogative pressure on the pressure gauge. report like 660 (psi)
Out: 75 (psi)
